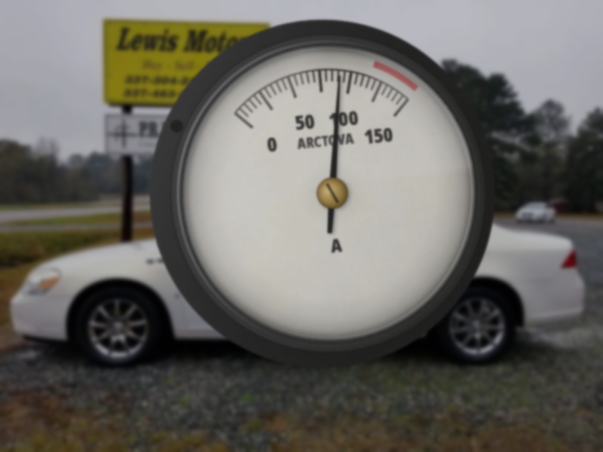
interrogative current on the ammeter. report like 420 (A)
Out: 90 (A)
